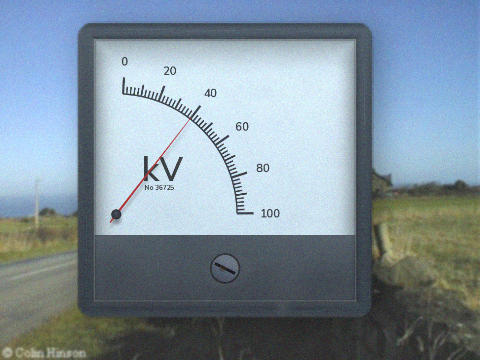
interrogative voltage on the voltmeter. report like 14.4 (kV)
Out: 40 (kV)
